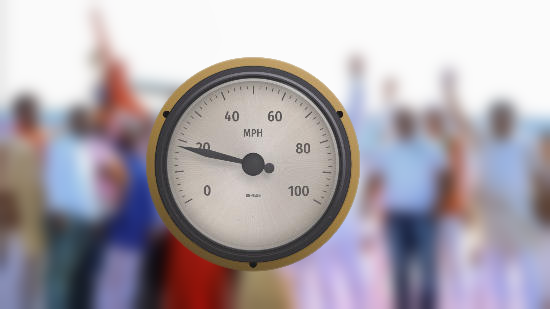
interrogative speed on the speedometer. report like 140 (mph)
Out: 18 (mph)
